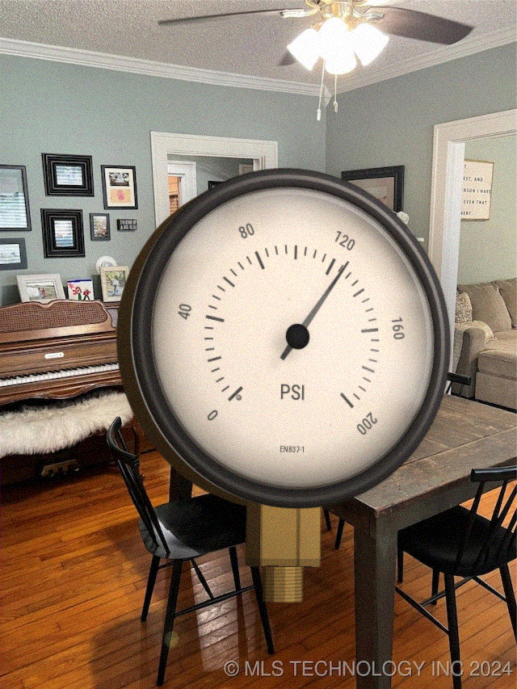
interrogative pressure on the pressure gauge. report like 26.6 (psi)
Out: 125 (psi)
